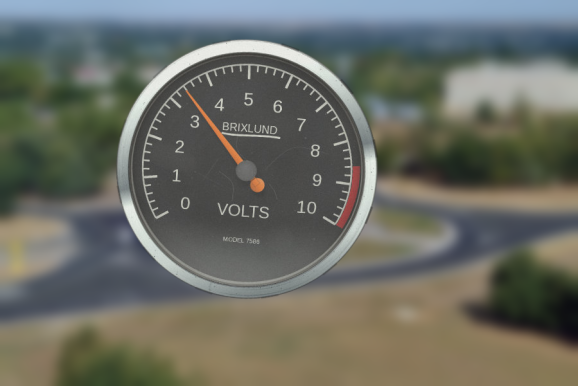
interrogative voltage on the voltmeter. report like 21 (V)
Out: 3.4 (V)
